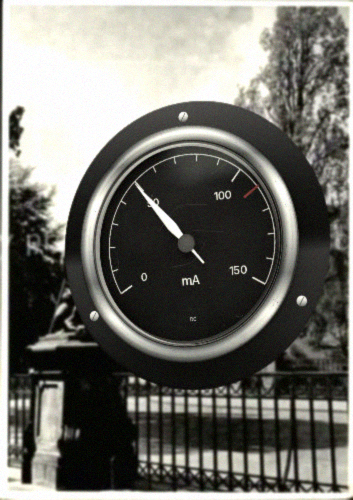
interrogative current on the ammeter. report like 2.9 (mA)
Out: 50 (mA)
